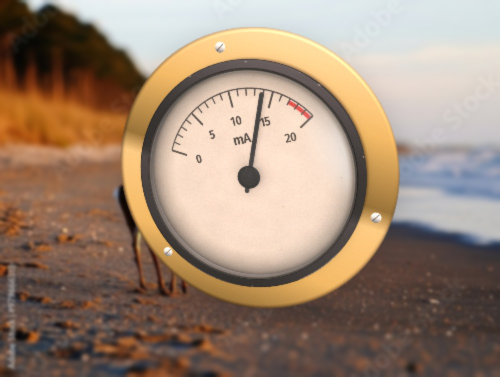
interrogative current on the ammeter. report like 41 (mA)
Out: 14 (mA)
